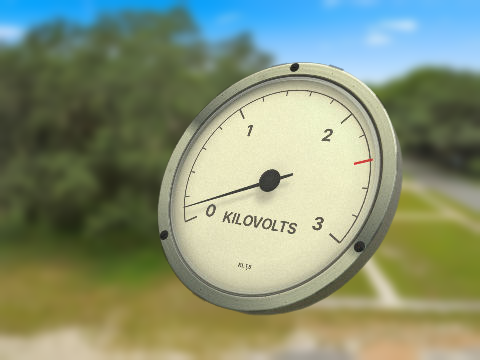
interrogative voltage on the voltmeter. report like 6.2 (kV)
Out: 0.1 (kV)
